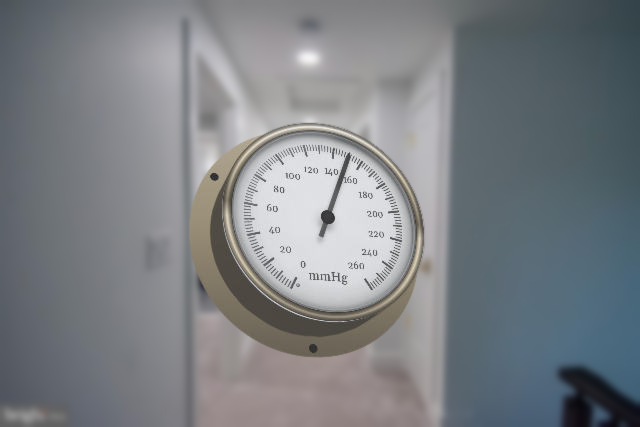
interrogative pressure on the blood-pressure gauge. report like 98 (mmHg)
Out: 150 (mmHg)
